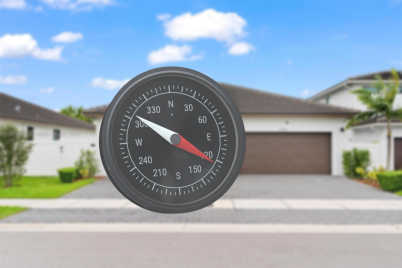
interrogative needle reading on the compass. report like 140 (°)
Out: 125 (°)
